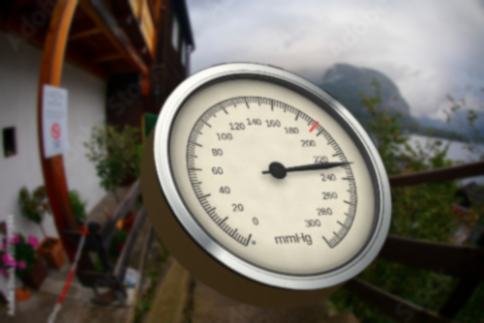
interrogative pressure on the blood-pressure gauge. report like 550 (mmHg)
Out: 230 (mmHg)
